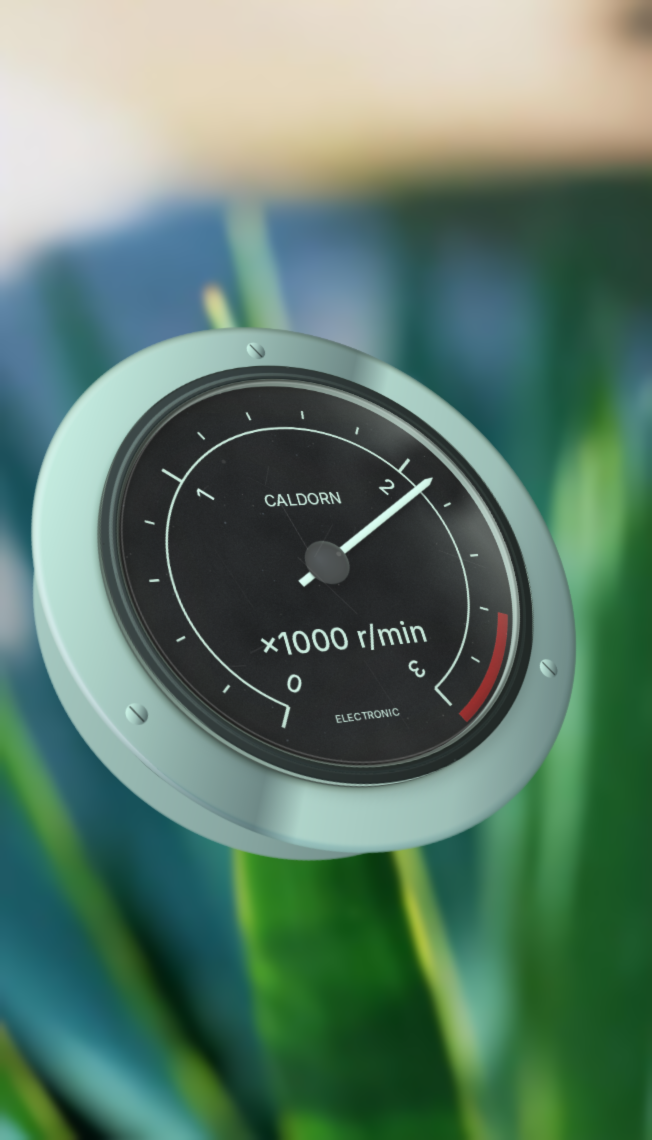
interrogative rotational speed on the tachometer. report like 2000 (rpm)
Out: 2100 (rpm)
